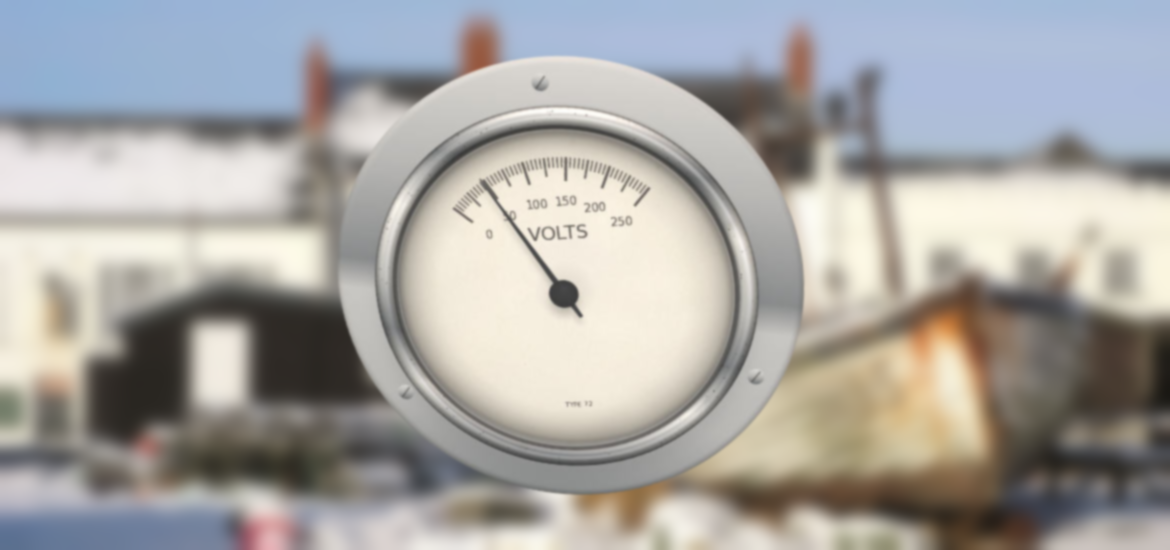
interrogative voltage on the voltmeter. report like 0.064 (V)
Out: 50 (V)
